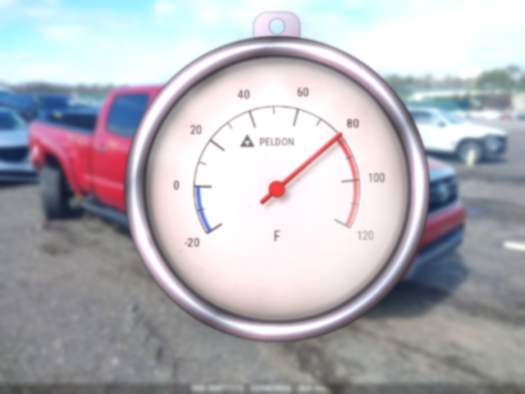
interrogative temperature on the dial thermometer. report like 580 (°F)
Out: 80 (°F)
